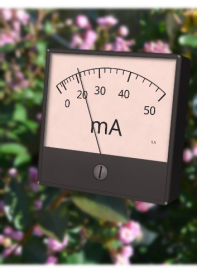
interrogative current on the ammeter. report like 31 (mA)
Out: 22 (mA)
